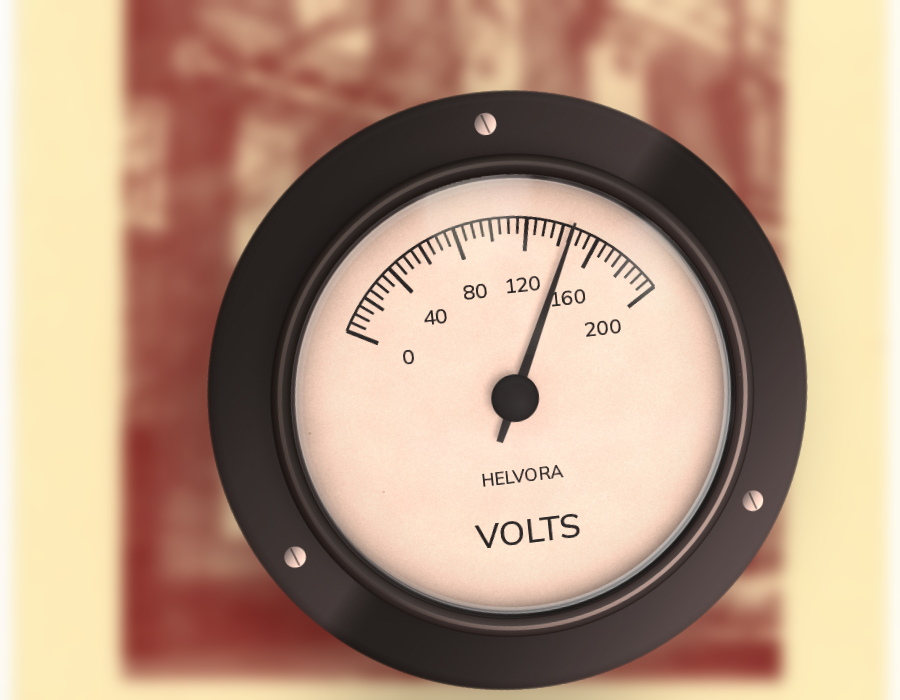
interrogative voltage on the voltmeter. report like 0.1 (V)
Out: 145 (V)
